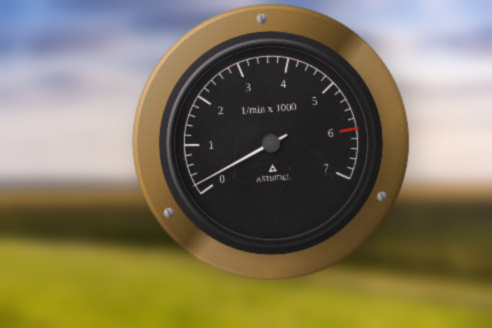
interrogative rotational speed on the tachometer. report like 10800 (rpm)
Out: 200 (rpm)
